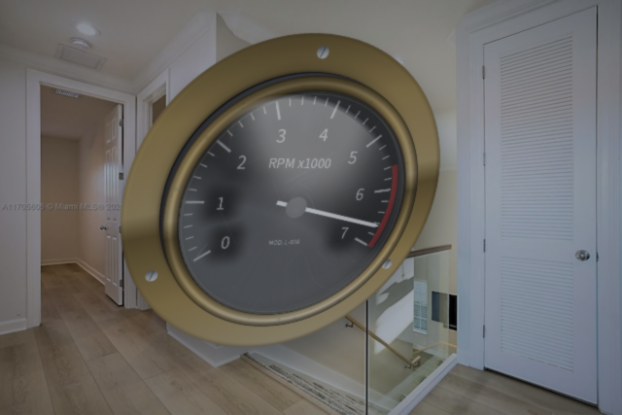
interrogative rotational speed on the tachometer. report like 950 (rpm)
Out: 6600 (rpm)
